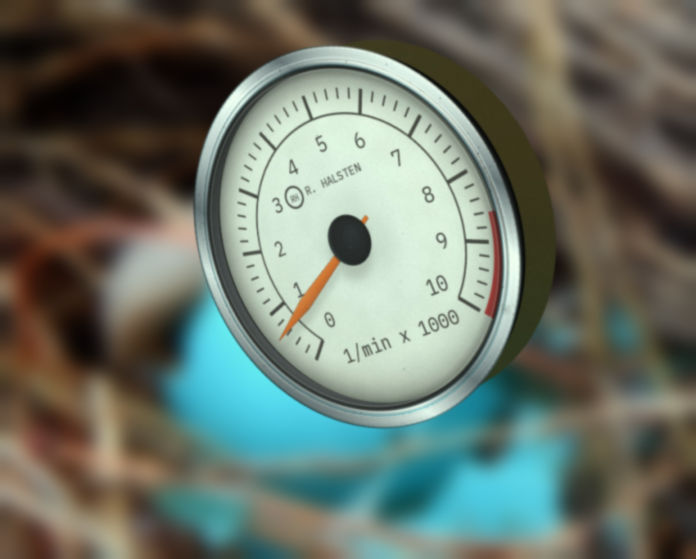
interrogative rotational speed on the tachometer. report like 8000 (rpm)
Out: 600 (rpm)
